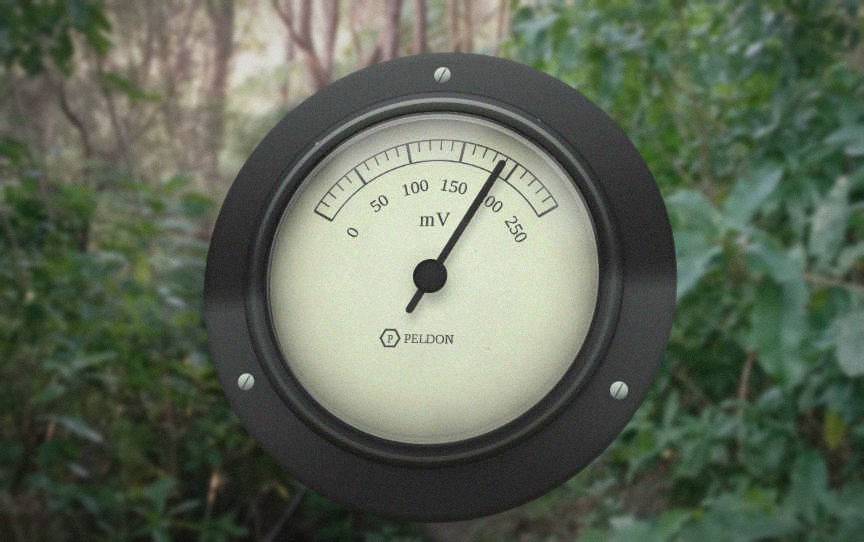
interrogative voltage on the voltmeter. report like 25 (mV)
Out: 190 (mV)
